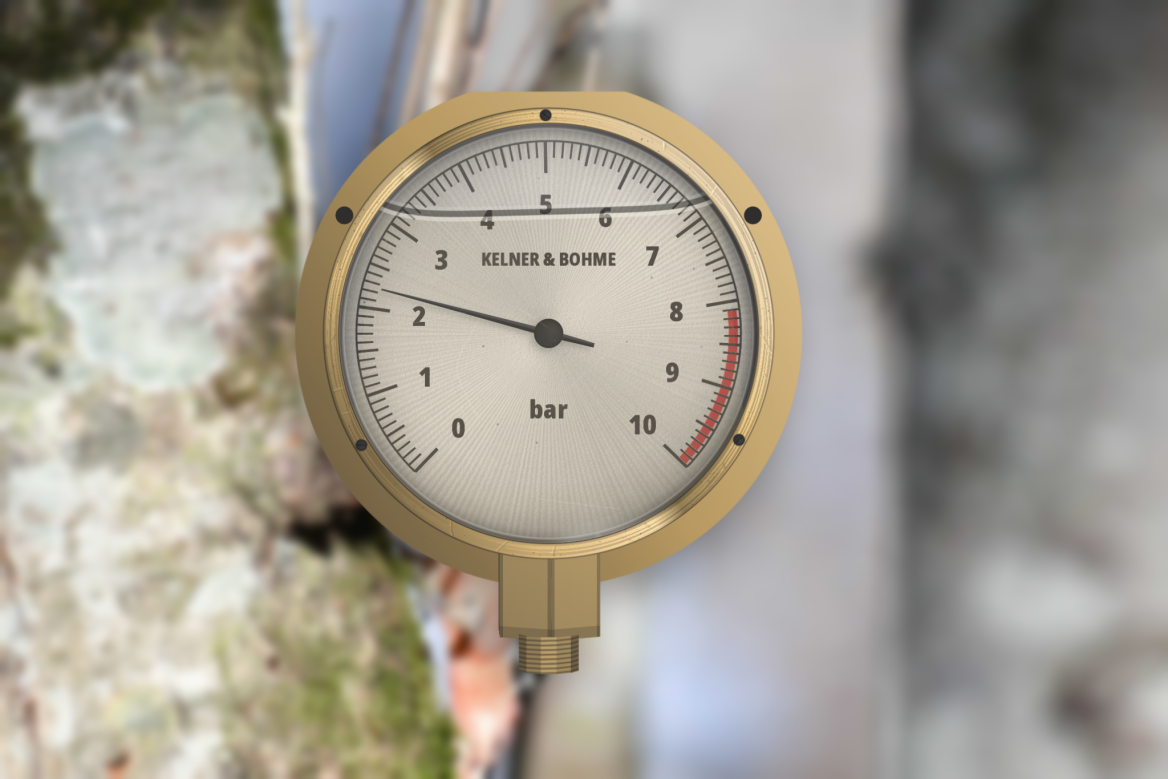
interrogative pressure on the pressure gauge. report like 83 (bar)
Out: 2.25 (bar)
